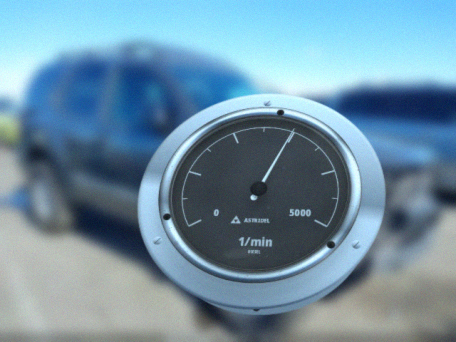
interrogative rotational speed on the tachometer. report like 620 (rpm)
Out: 3000 (rpm)
